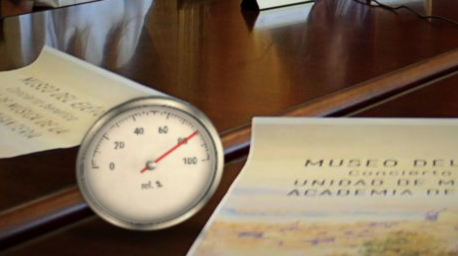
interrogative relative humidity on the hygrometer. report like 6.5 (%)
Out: 80 (%)
